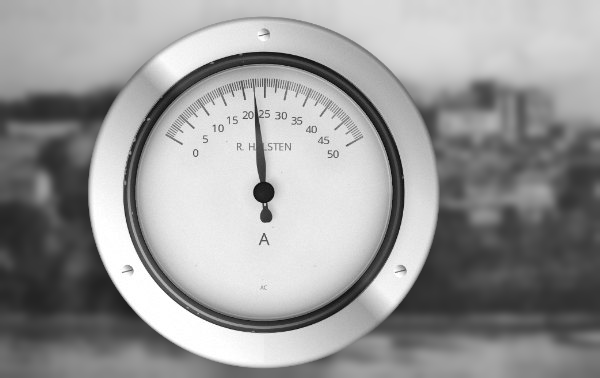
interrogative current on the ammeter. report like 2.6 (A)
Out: 22.5 (A)
